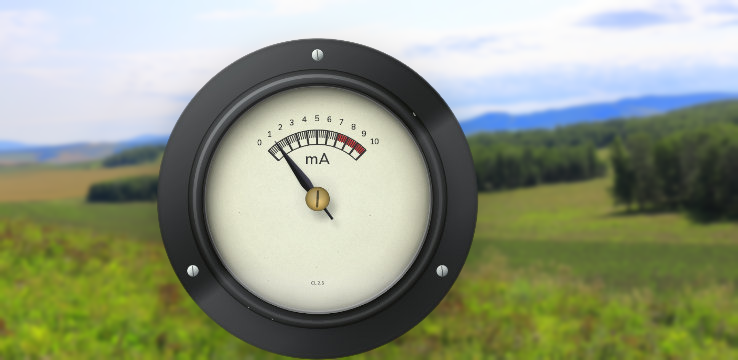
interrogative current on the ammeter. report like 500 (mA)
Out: 1 (mA)
